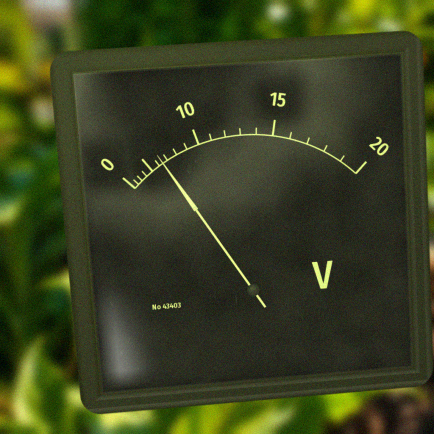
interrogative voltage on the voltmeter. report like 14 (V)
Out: 6.5 (V)
